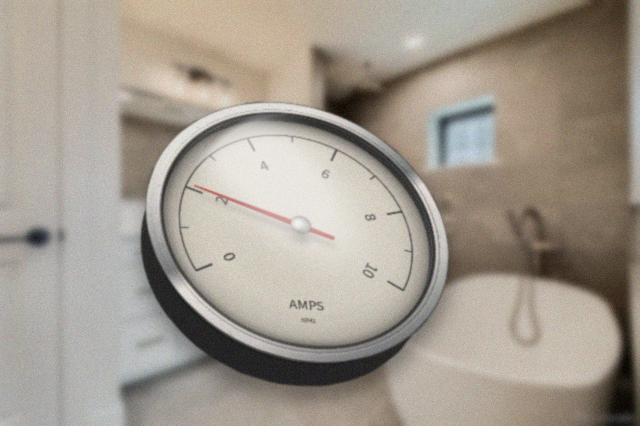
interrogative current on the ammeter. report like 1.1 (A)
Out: 2 (A)
